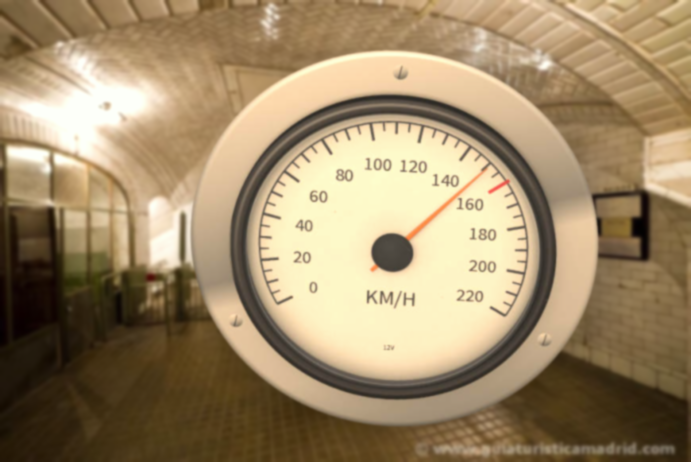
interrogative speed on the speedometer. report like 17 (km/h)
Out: 150 (km/h)
